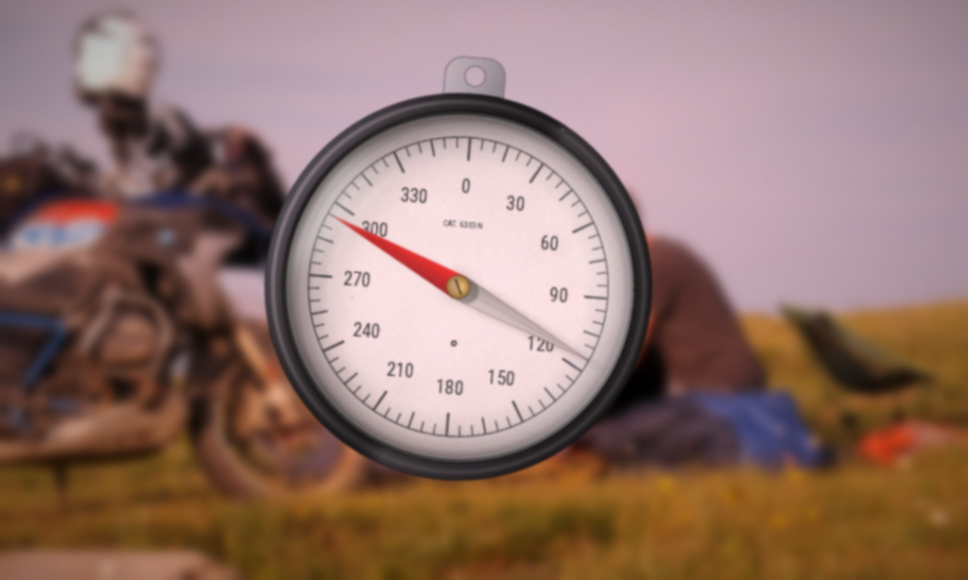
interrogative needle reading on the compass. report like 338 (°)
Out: 295 (°)
